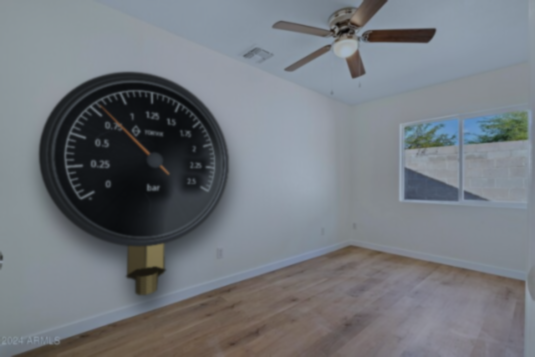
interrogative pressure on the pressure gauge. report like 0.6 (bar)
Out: 0.8 (bar)
